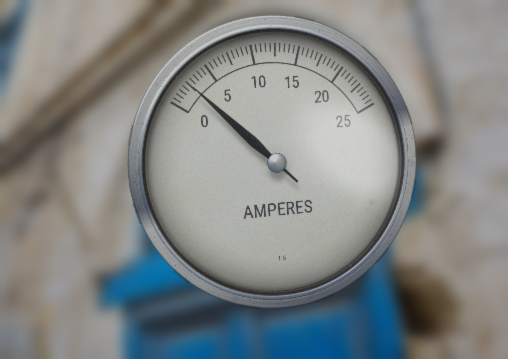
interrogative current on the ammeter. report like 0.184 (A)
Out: 2.5 (A)
